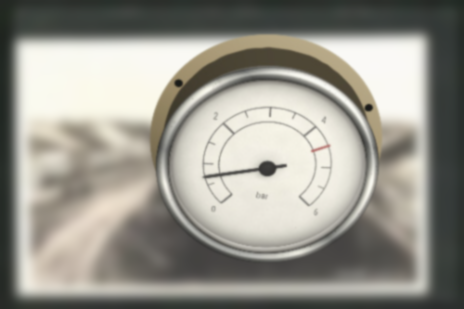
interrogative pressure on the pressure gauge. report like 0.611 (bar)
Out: 0.75 (bar)
